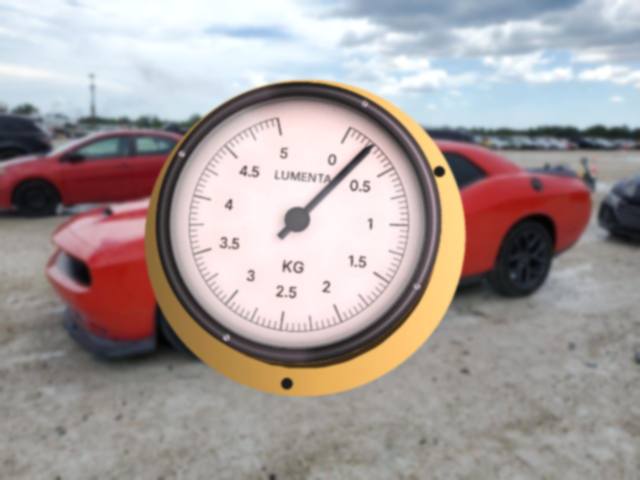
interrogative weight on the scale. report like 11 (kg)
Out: 0.25 (kg)
